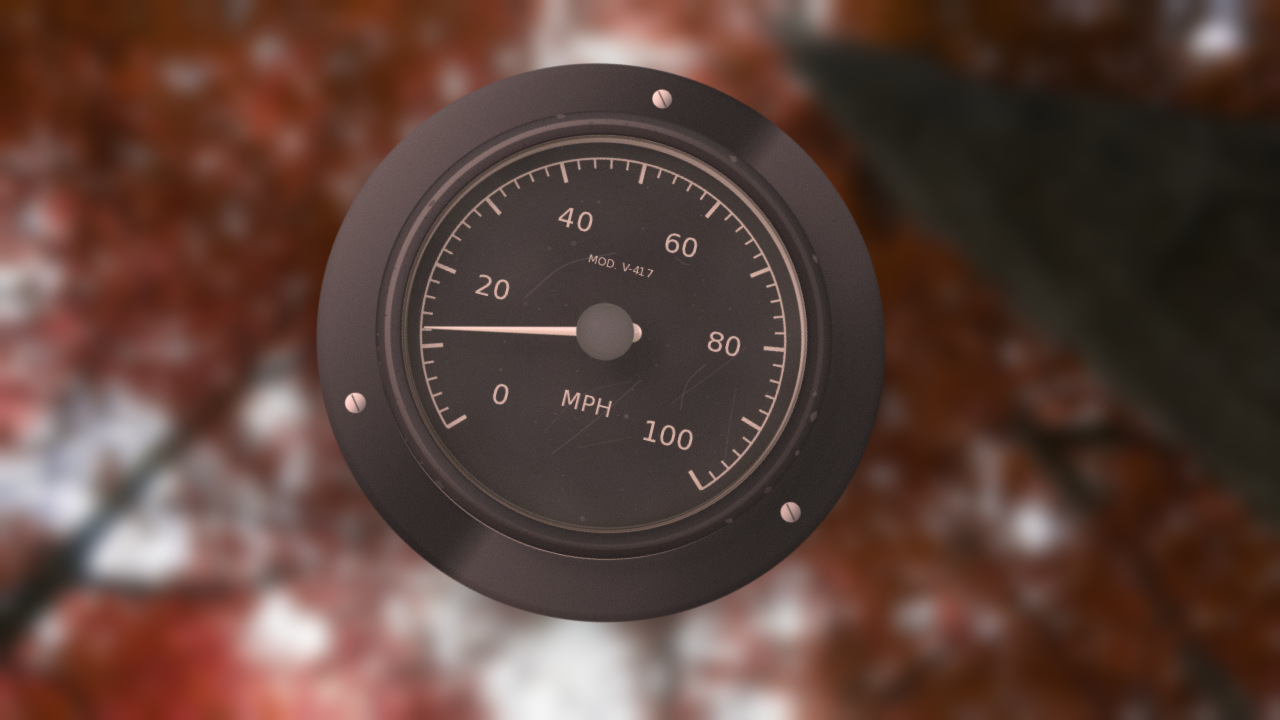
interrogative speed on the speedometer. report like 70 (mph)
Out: 12 (mph)
